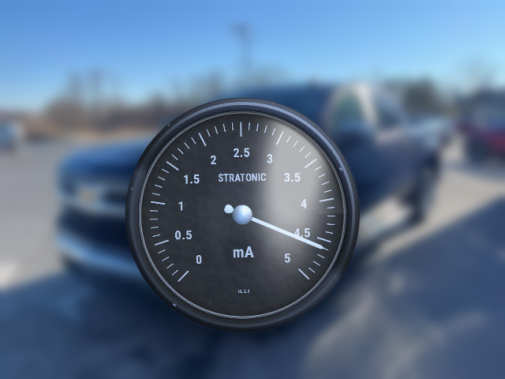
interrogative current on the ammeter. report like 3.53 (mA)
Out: 4.6 (mA)
